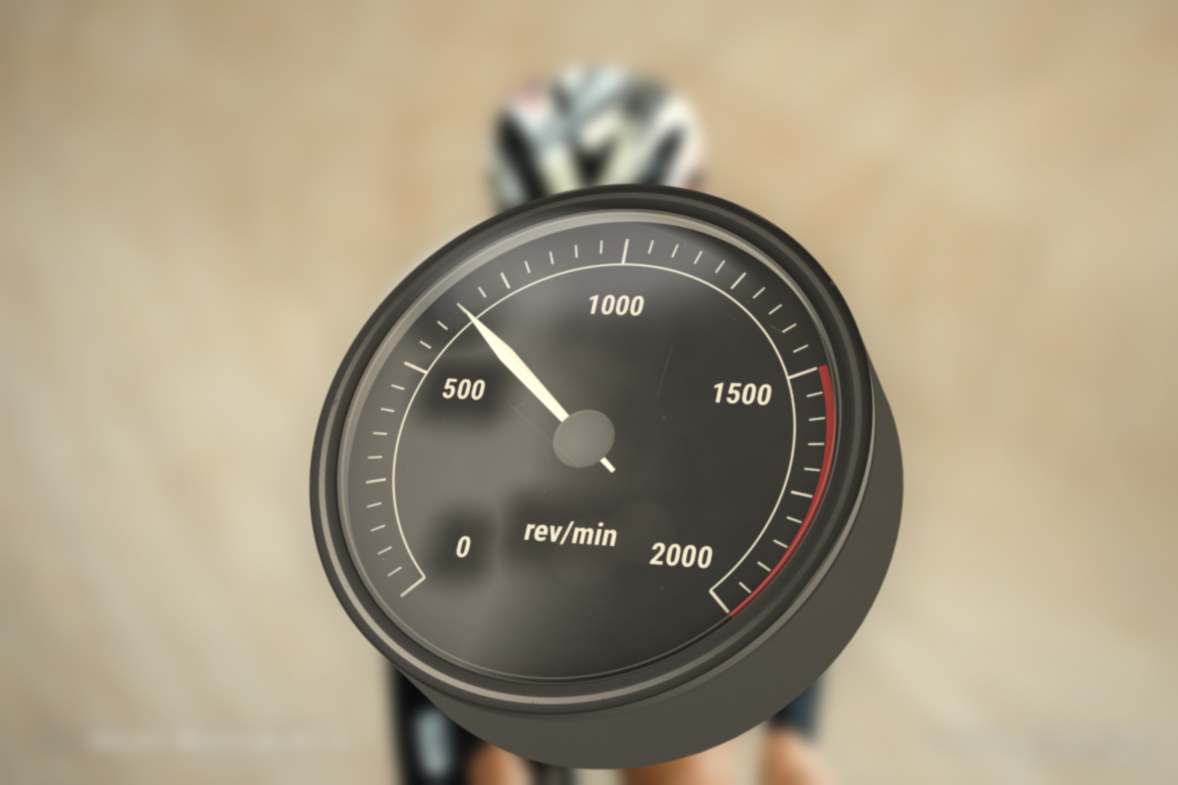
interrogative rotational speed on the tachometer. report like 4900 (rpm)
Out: 650 (rpm)
